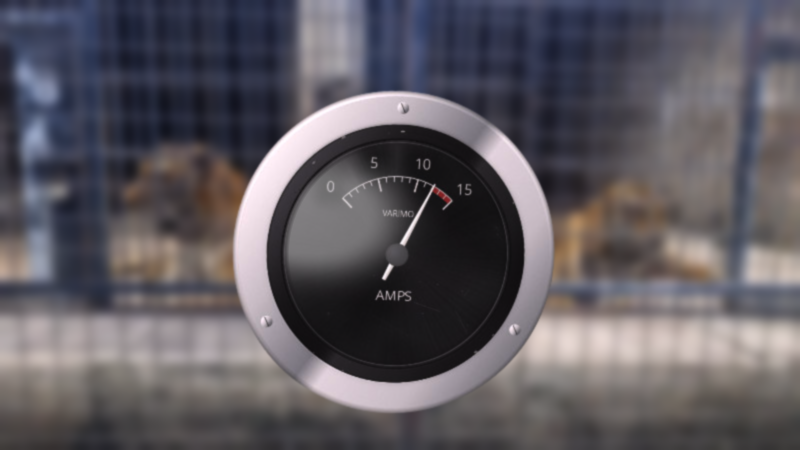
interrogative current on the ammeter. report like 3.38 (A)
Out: 12 (A)
